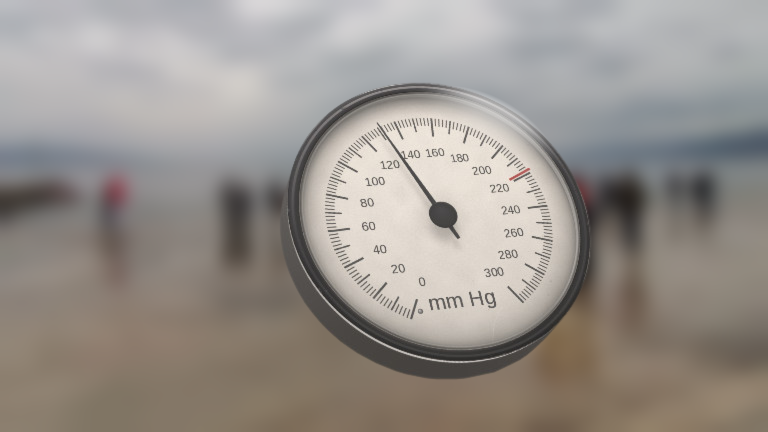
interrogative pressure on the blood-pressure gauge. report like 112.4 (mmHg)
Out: 130 (mmHg)
